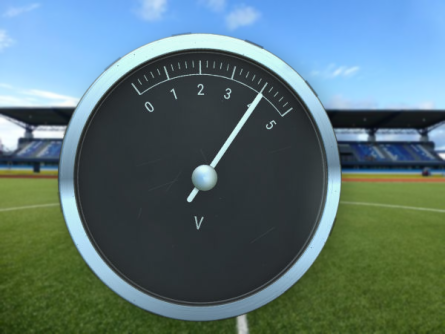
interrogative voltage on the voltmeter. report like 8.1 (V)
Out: 4 (V)
